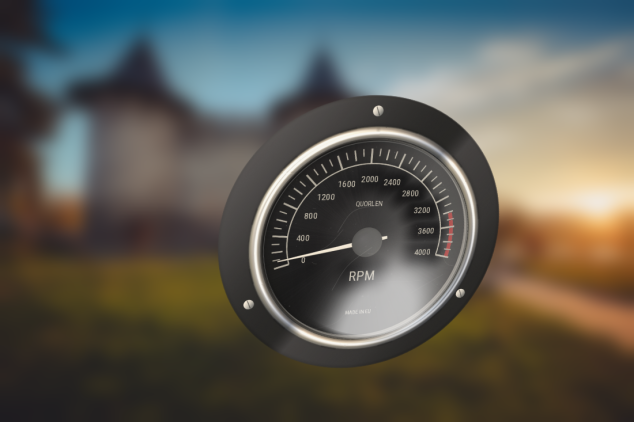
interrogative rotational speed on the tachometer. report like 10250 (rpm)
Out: 100 (rpm)
